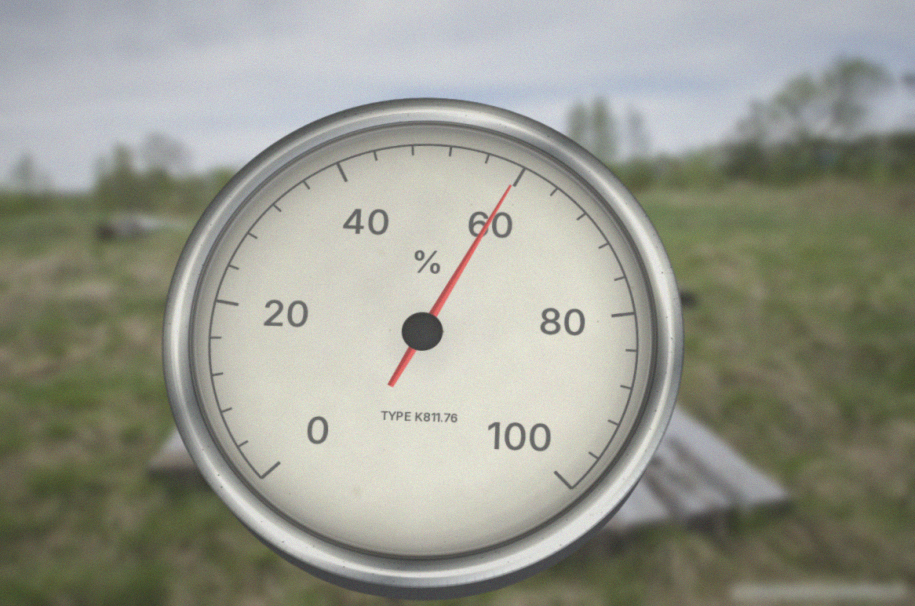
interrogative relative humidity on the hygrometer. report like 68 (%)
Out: 60 (%)
